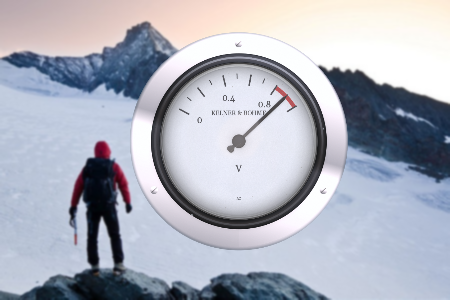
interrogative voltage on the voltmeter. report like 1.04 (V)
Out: 0.9 (V)
